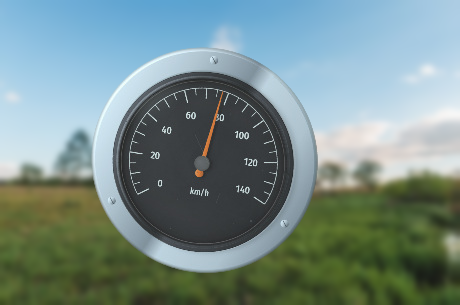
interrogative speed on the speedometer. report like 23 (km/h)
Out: 77.5 (km/h)
